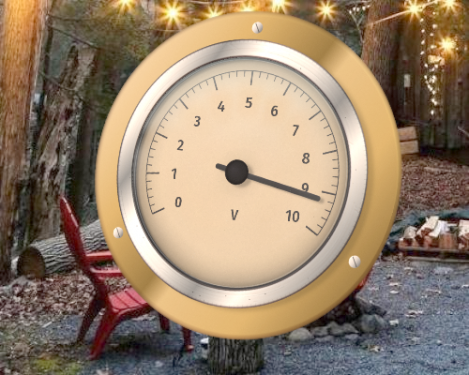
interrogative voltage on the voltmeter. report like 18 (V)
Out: 9.2 (V)
